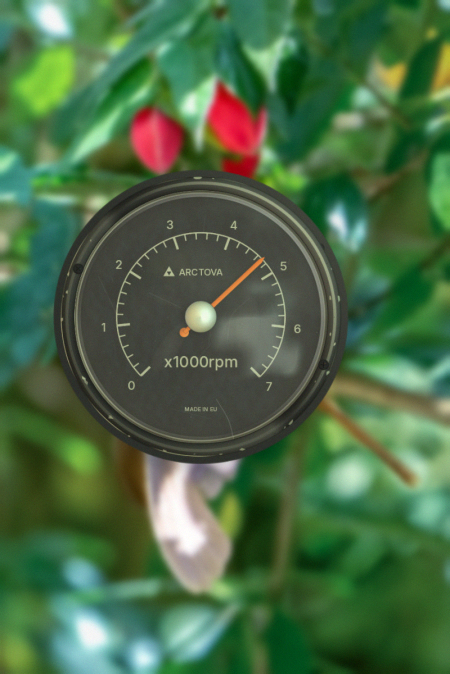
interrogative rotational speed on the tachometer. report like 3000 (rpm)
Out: 4700 (rpm)
